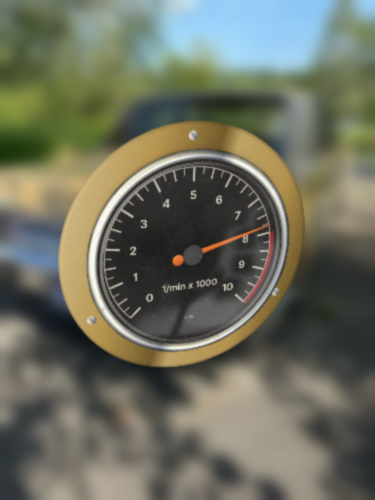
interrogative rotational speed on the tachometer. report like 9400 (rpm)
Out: 7750 (rpm)
